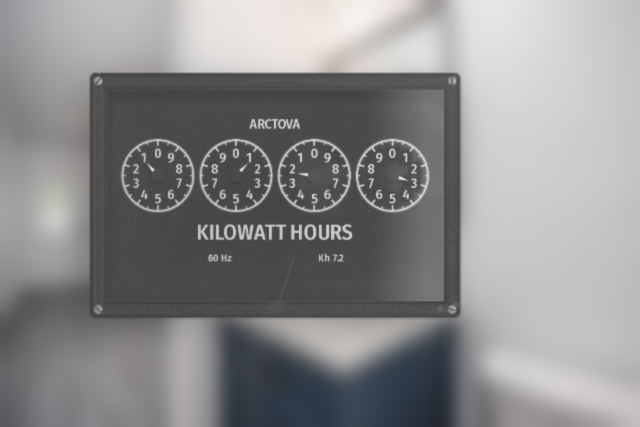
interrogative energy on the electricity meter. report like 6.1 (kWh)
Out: 1123 (kWh)
